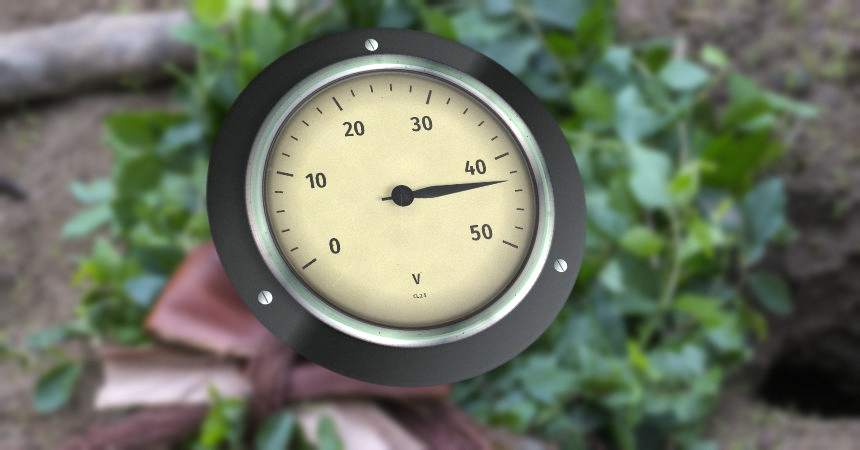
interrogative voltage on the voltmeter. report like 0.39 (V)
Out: 43 (V)
